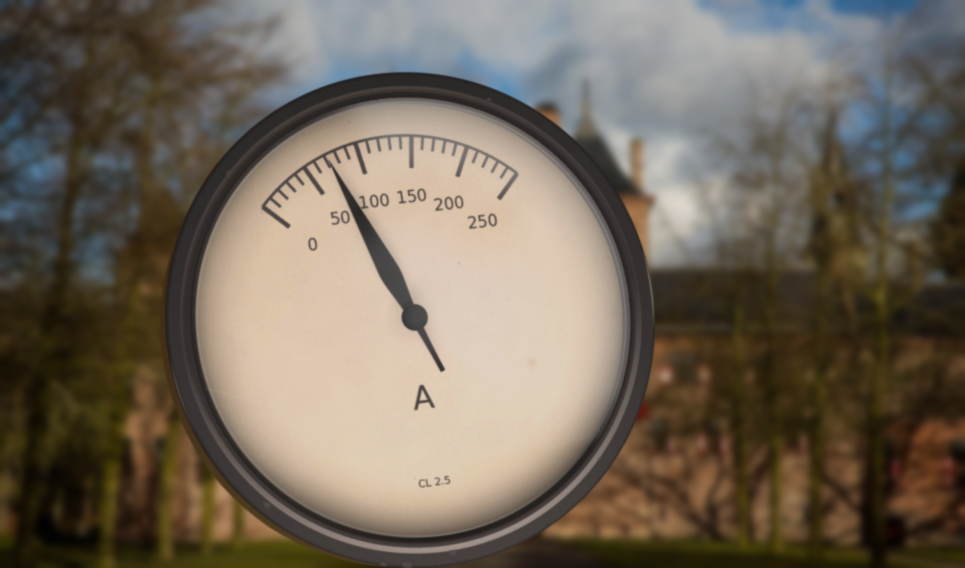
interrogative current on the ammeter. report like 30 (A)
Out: 70 (A)
